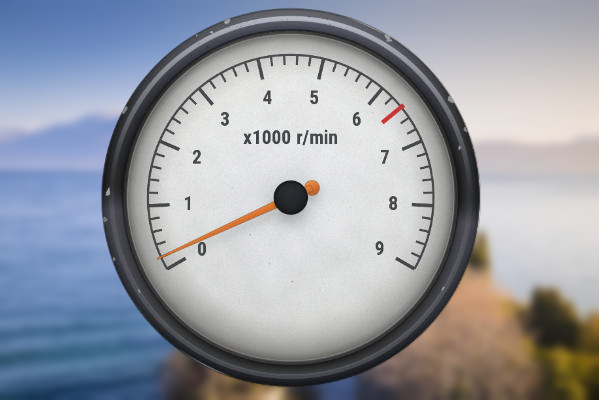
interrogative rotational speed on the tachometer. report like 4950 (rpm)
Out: 200 (rpm)
